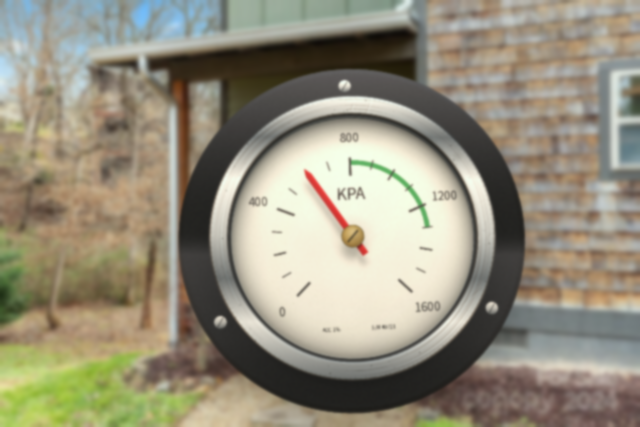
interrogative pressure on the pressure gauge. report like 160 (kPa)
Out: 600 (kPa)
